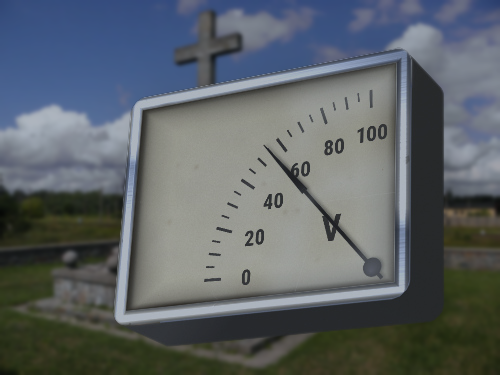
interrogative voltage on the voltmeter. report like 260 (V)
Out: 55 (V)
